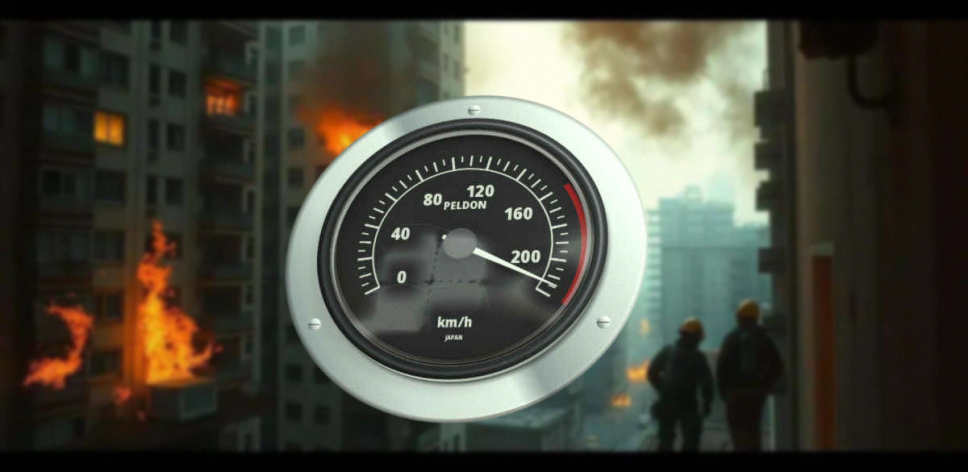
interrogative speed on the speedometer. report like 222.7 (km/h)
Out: 215 (km/h)
